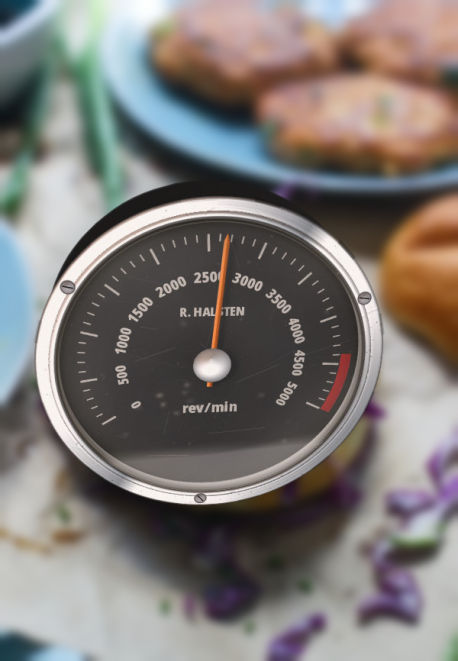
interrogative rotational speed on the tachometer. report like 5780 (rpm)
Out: 2650 (rpm)
